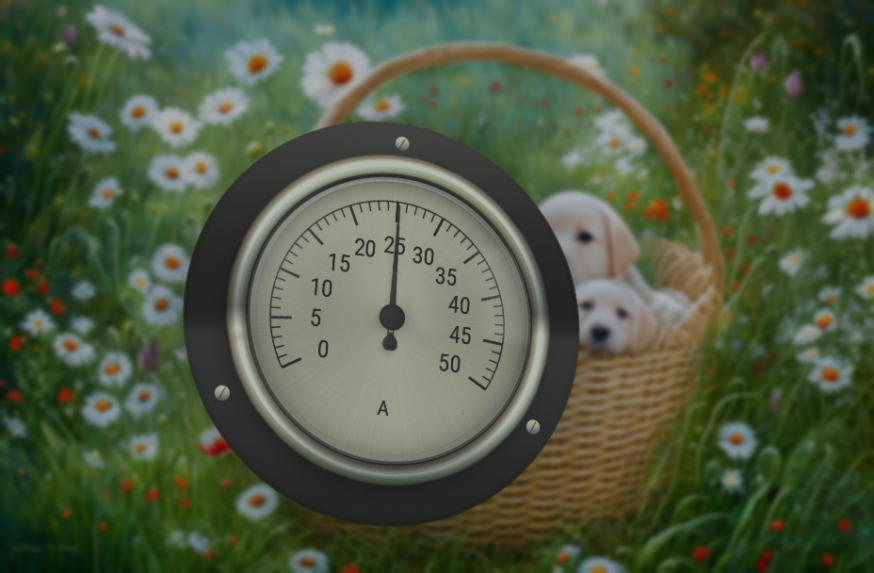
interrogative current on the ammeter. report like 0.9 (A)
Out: 25 (A)
